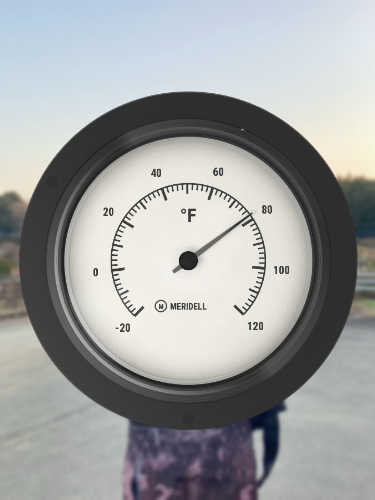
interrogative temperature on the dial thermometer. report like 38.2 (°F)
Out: 78 (°F)
